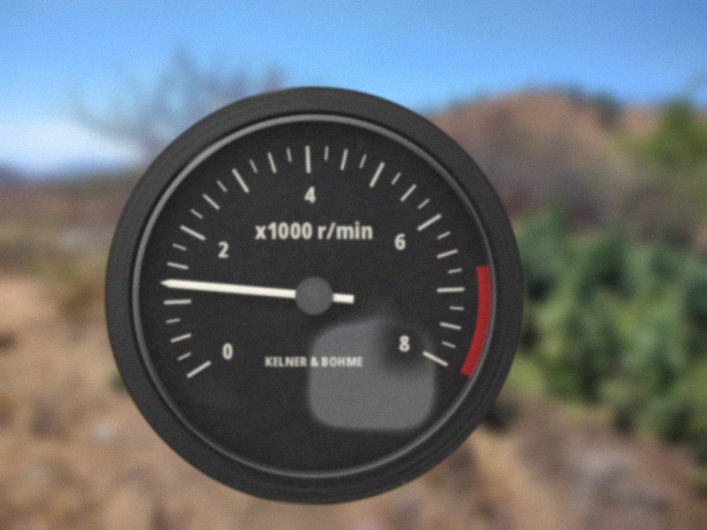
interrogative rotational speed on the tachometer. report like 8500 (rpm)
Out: 1250 (rpm)
